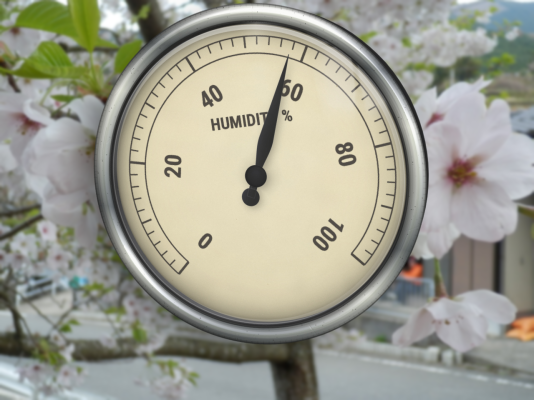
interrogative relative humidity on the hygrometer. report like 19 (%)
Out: 58 (%)
